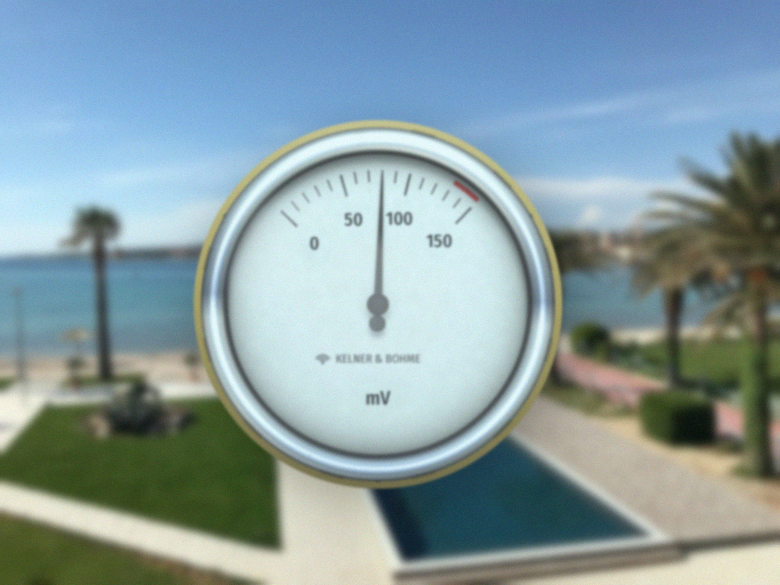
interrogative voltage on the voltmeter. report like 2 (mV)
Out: 80 (mV)
